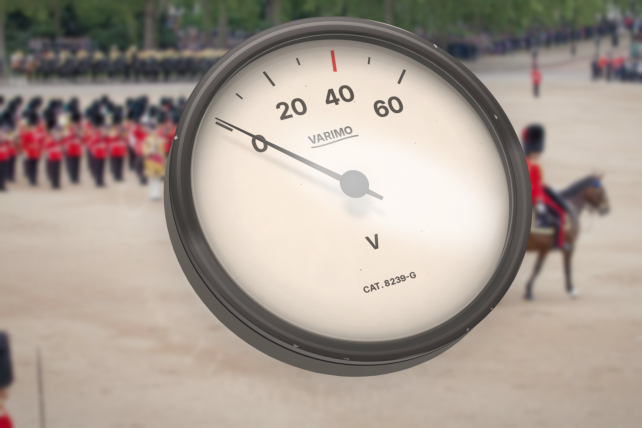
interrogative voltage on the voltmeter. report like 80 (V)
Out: 0 (V)
